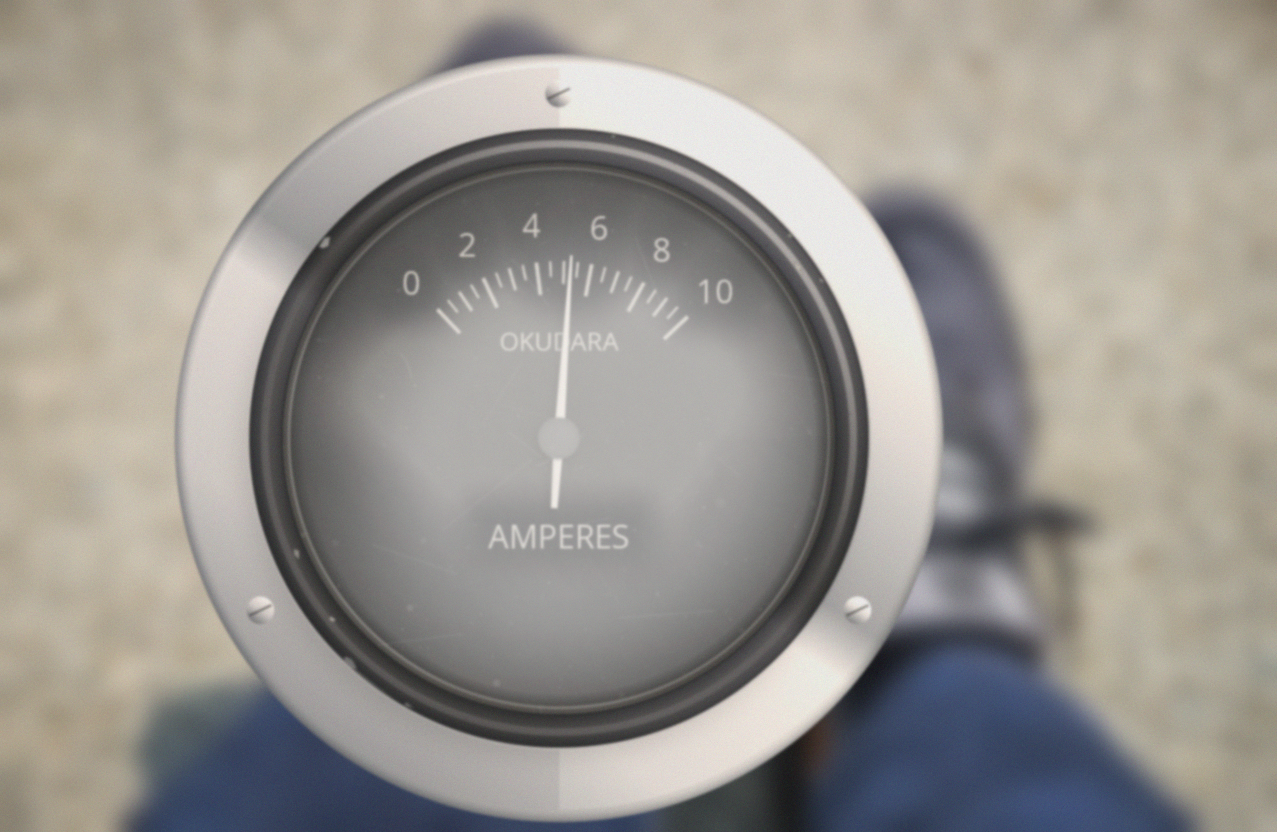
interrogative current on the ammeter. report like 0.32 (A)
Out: 5.25 (A)
